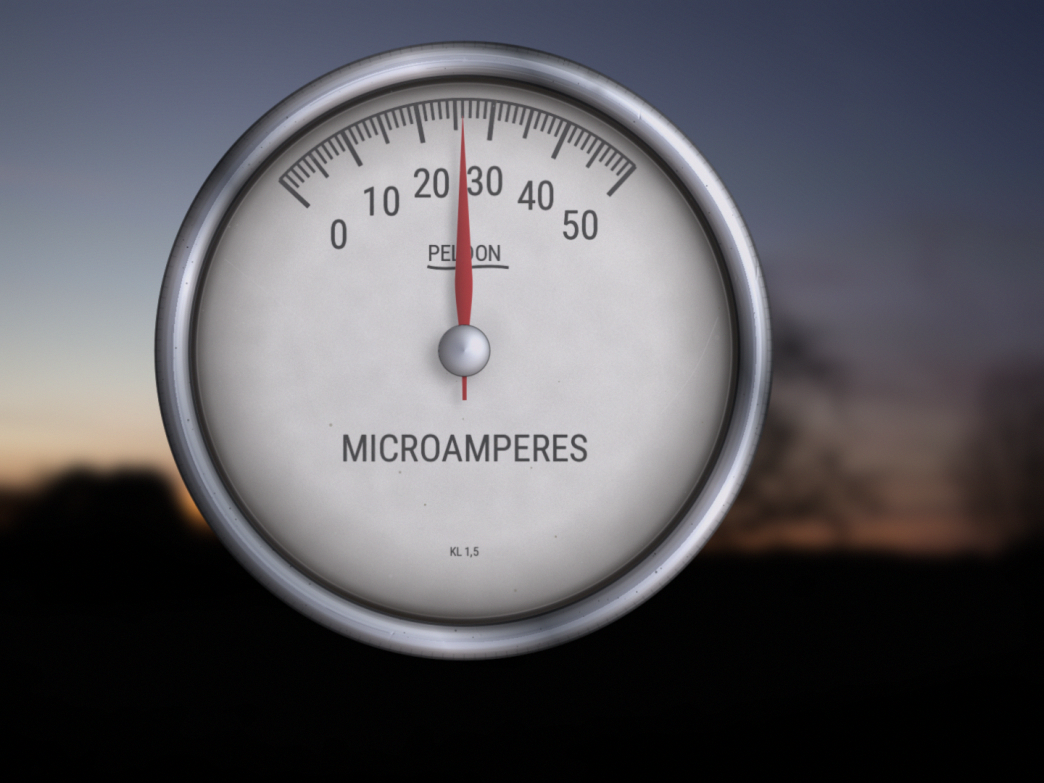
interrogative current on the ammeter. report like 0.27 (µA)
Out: 26 (µA)
